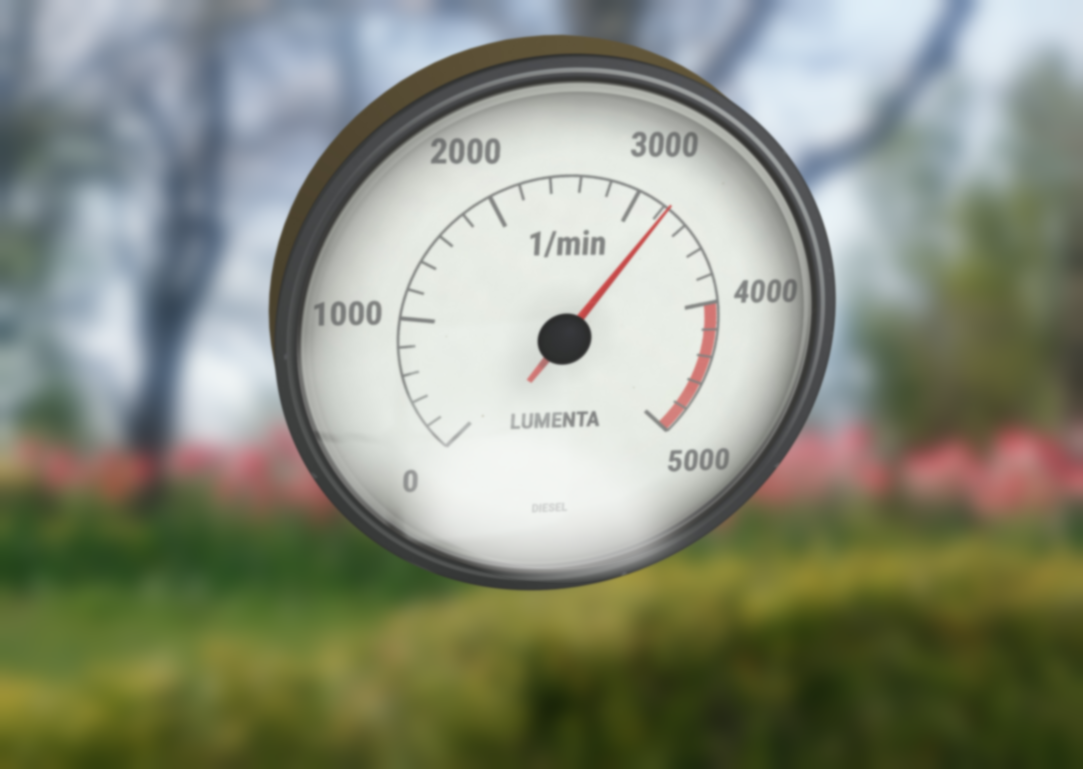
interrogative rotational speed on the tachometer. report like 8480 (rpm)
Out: 3200 (rpm)
